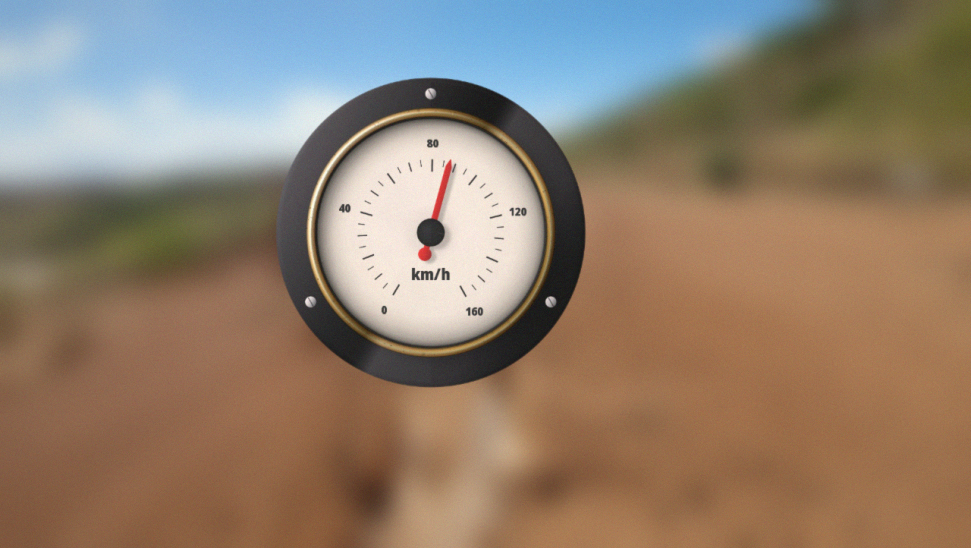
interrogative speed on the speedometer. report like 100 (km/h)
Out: 87.5 (km/h)
